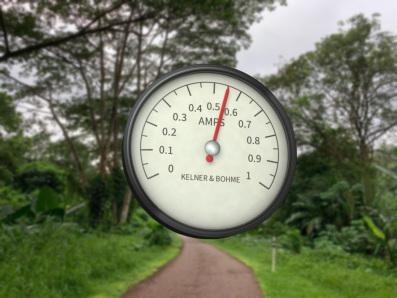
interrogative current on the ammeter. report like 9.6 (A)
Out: 0.55 (A)
